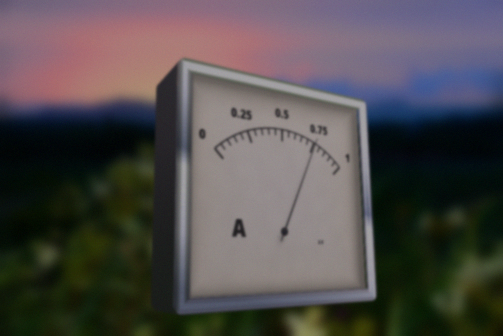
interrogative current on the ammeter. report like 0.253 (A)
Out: 0.75 (A)
